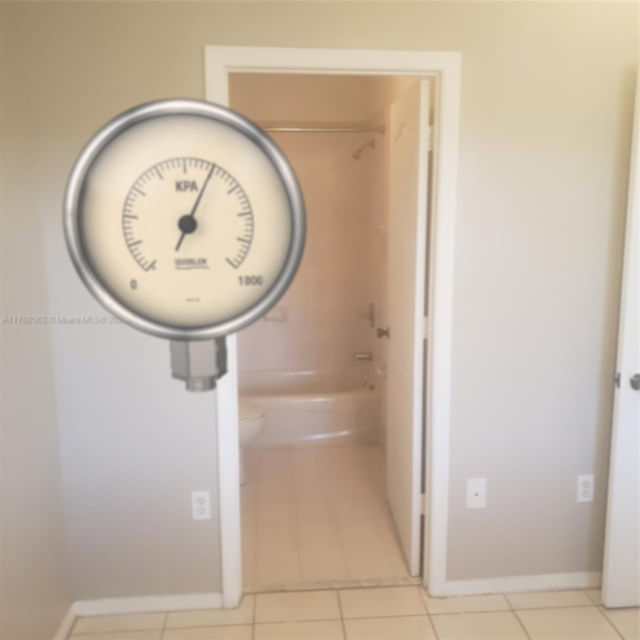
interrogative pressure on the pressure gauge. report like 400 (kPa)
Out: 600 (kPa)
